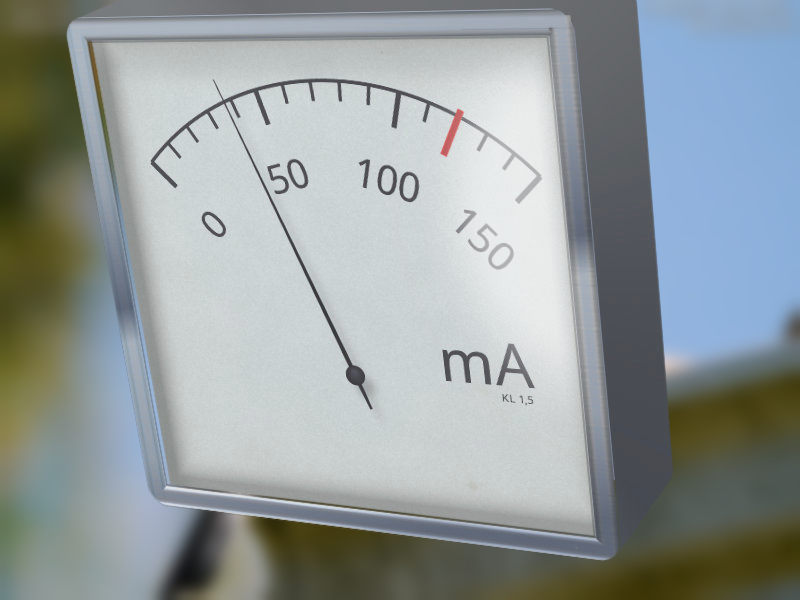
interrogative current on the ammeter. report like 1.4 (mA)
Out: 40 (mA)
